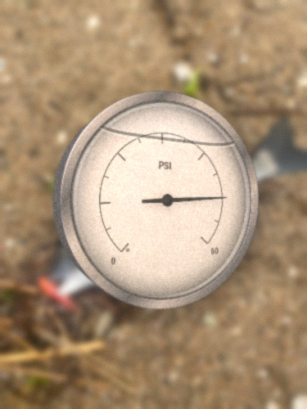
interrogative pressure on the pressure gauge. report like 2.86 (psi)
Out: 50 (psi)
